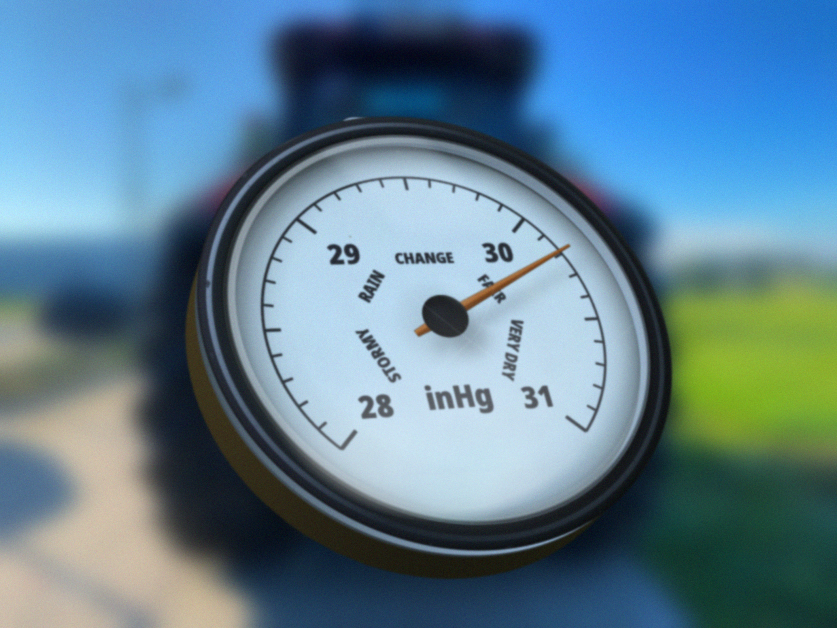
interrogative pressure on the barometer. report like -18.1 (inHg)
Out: 30.2 (inHg)
